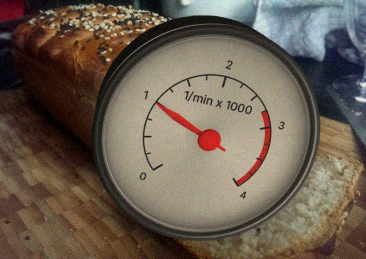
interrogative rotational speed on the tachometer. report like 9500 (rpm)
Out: 1000 (rpm)
